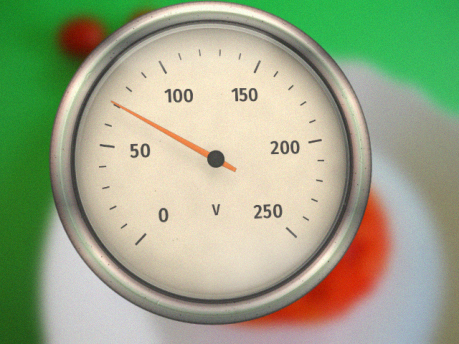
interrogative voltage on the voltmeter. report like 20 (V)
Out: 70 (V)
